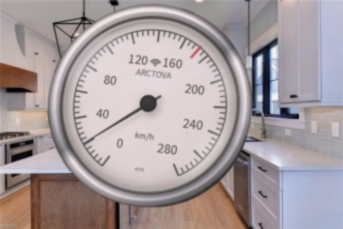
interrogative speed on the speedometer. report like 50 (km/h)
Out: 20 (km/h)
